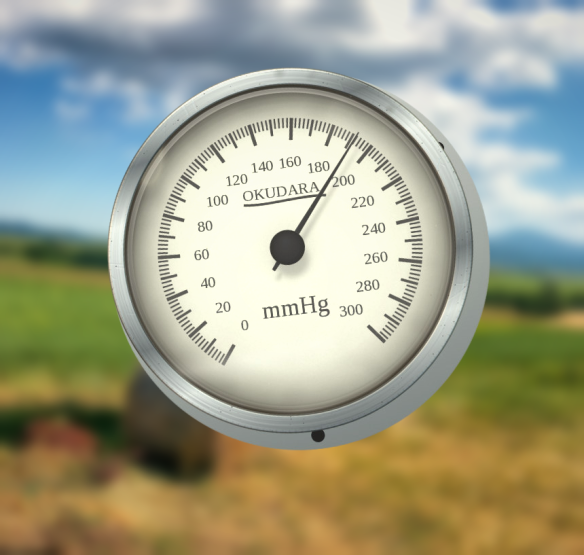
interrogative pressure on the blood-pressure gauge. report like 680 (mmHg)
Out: 192 (mmHg)
